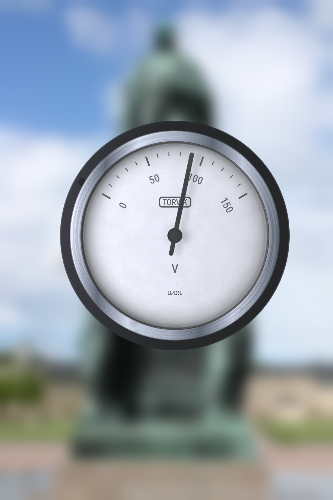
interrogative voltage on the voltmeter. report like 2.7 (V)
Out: 90 (V)
